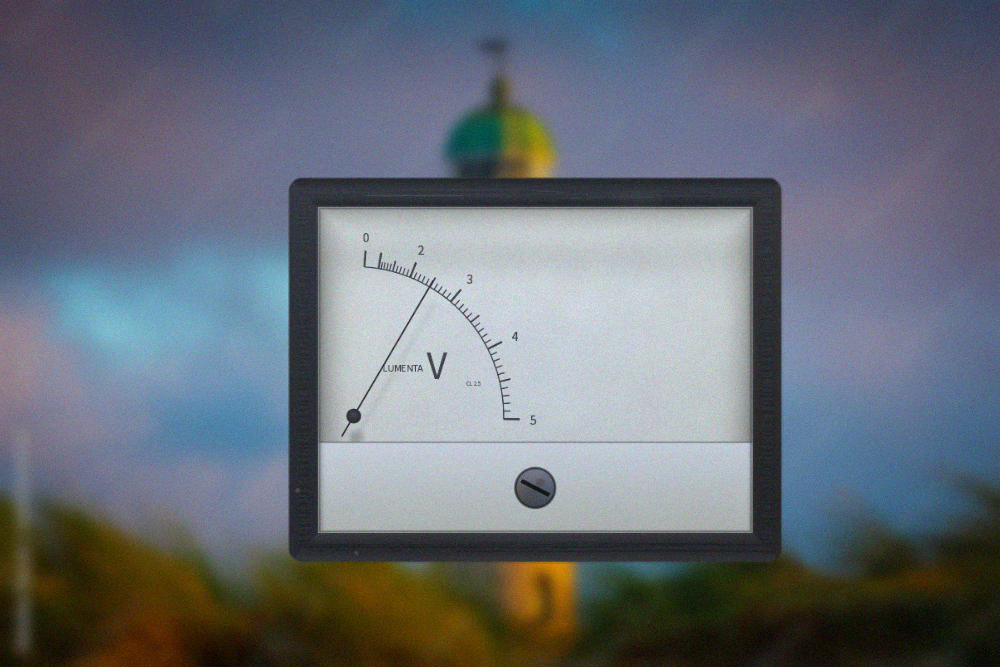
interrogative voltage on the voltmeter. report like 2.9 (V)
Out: 2.5 (V)
